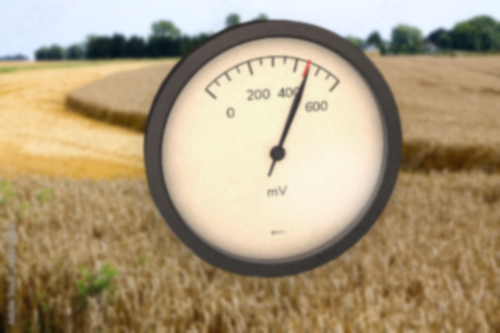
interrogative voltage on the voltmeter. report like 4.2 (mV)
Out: 450 (mV)
